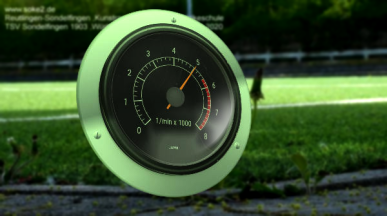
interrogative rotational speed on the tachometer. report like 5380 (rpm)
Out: 5000 (rpm)
